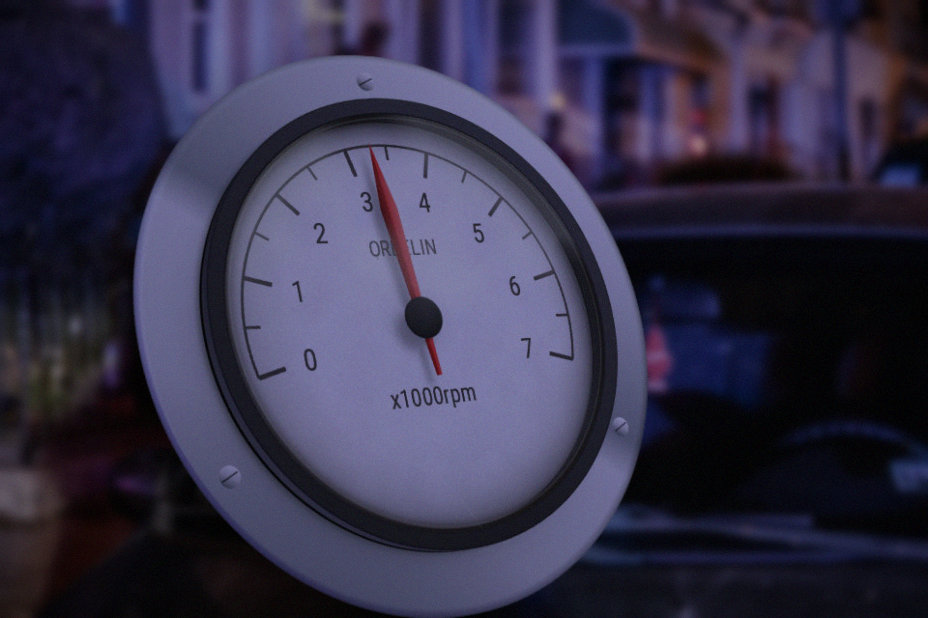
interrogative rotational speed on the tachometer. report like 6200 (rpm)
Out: 3250 (rpm)
